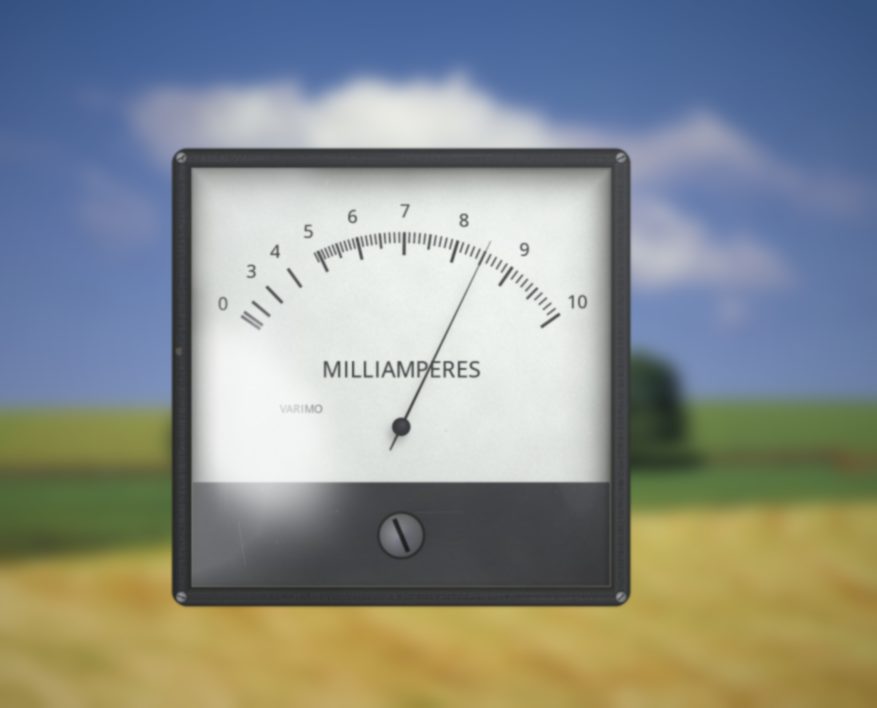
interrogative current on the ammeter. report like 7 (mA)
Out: 8.5 (mA)
